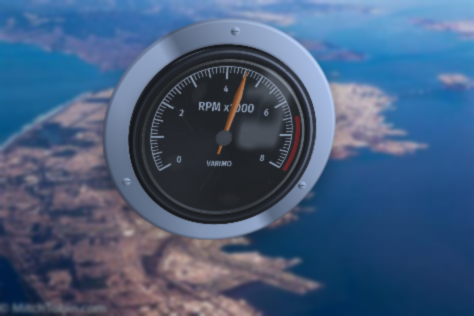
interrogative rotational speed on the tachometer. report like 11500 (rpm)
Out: 4500 (rpm)
